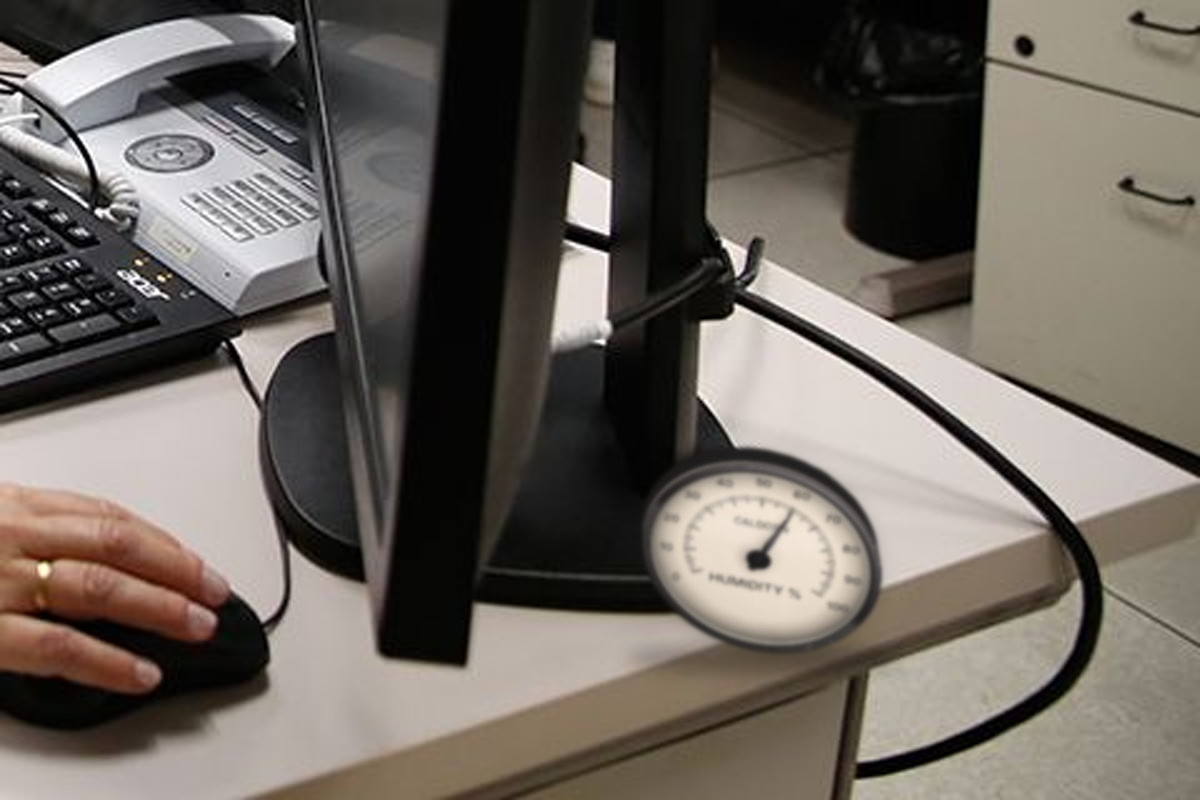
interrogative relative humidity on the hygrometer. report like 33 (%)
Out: 60 (%)
